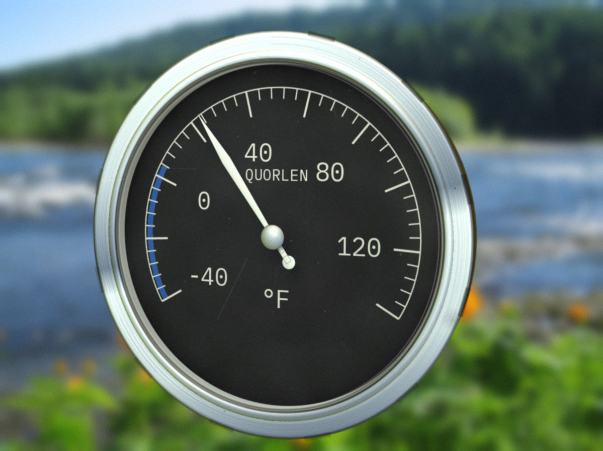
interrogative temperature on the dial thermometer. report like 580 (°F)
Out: 24 (°F)
